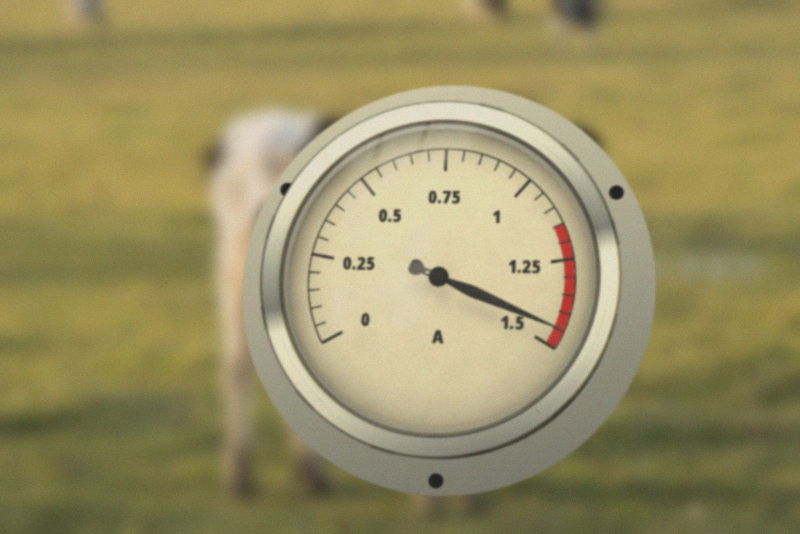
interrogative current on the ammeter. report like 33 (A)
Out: 1.45 (A)
